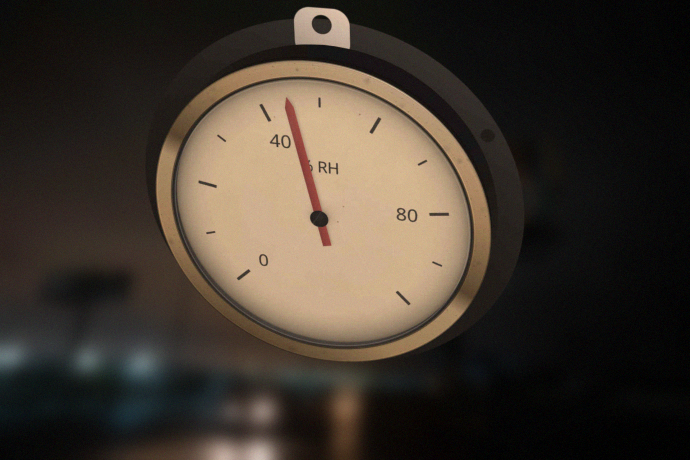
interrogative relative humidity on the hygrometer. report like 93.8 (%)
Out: 45 (%)
